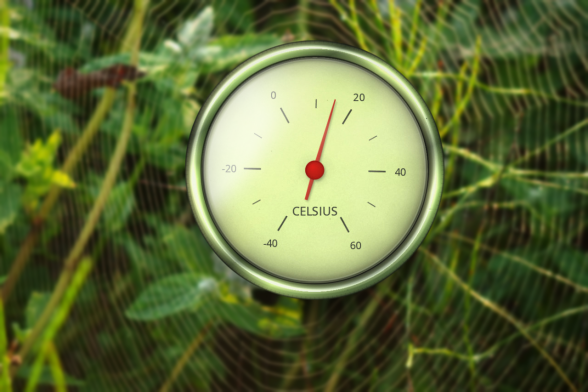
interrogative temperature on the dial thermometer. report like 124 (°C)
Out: 15 (°C)
